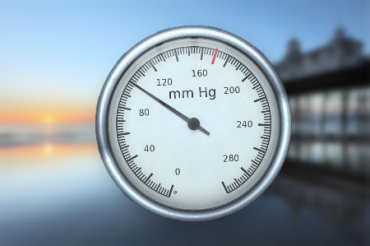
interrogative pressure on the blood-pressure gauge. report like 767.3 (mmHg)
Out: 100 (mmHg)
